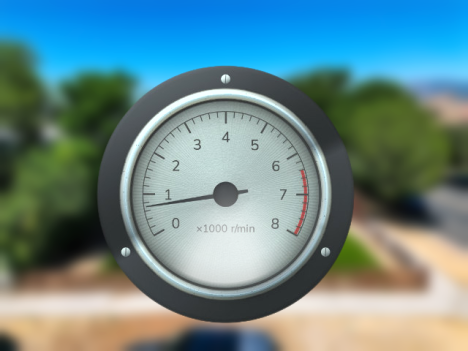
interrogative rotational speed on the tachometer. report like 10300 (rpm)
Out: 700 (rpm)
